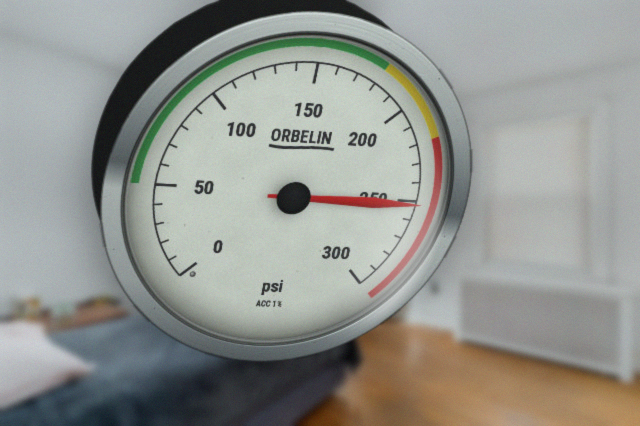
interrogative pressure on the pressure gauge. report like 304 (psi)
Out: 250 (psi)
